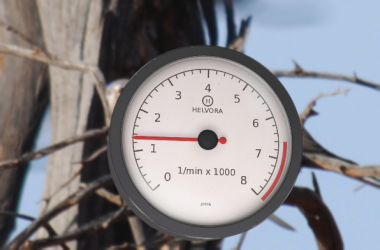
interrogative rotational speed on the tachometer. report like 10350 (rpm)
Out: 1300 (rpm)
